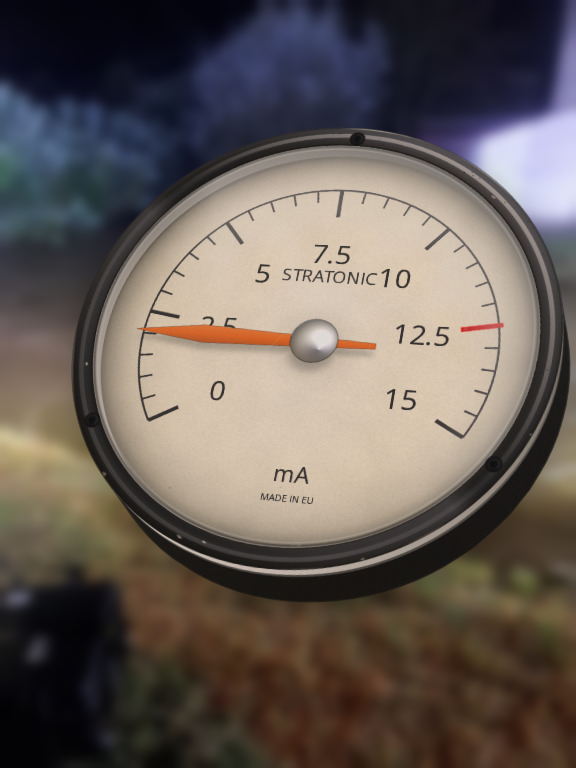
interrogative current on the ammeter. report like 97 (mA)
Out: 2 (mA)
